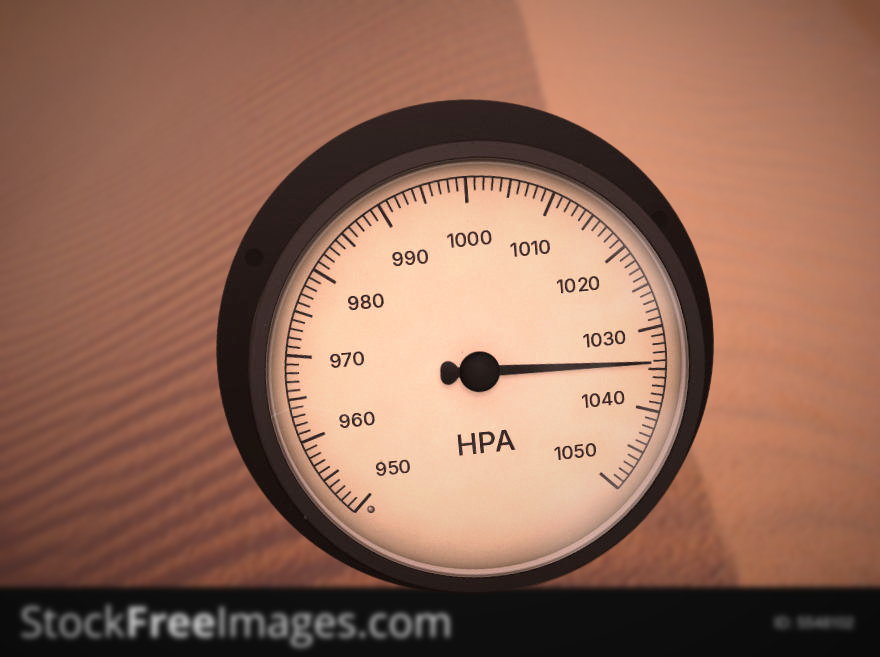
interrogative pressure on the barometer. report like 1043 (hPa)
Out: 1034 (hPa)
